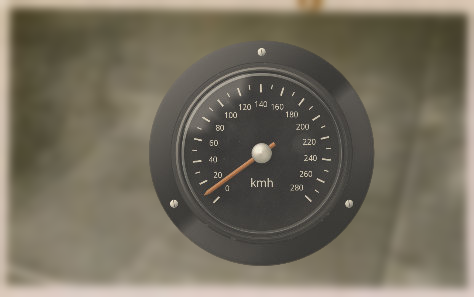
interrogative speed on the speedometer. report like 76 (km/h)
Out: 10 (km/h)
